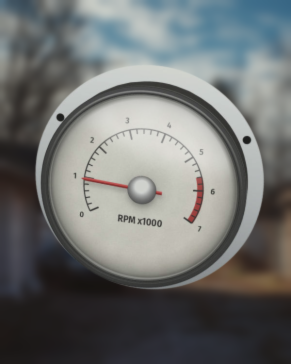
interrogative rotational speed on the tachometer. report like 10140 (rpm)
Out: 1000 (rpm)
